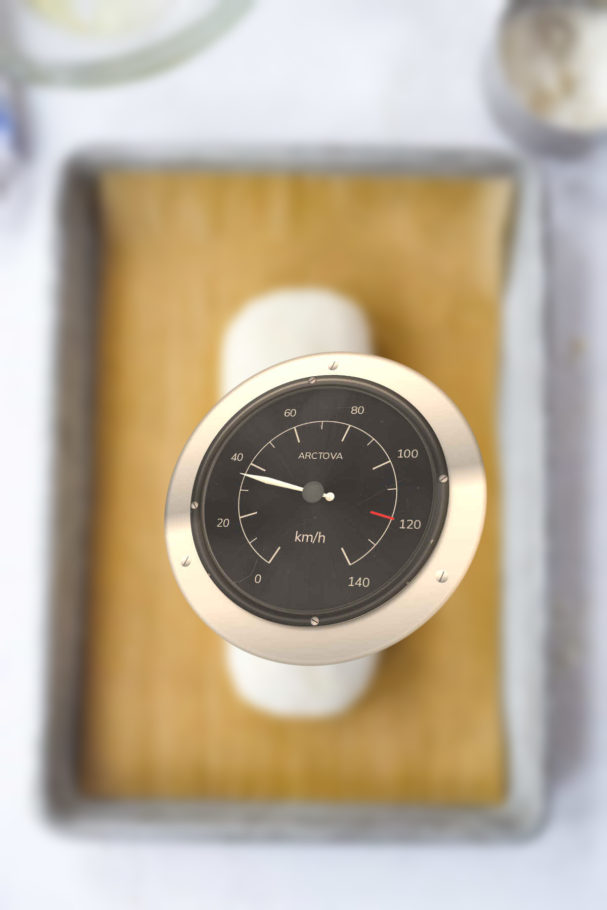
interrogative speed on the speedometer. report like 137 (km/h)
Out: 35 (km/h)
